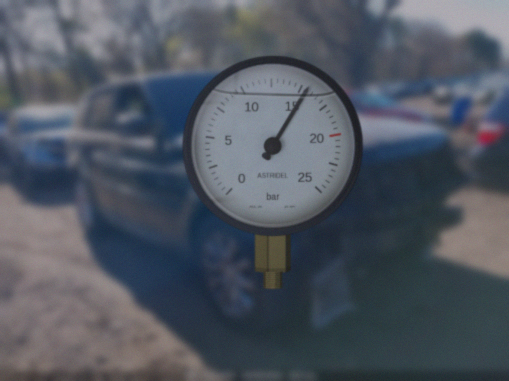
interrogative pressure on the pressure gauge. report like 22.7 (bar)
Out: 15.5 (bar)
